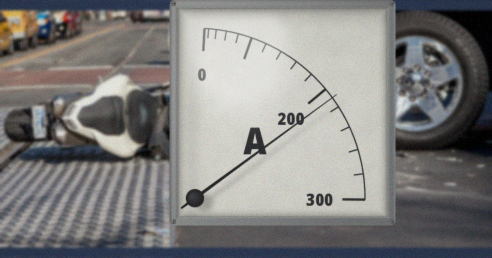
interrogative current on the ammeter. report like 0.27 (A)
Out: 210 (A)
